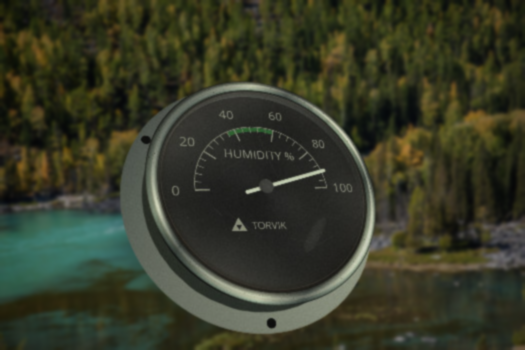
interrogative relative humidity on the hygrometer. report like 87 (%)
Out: 92 (%)
